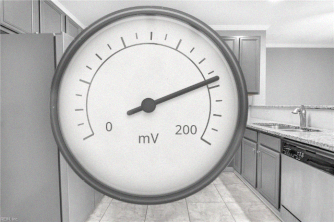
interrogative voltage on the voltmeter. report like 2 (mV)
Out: 155 (mV)
